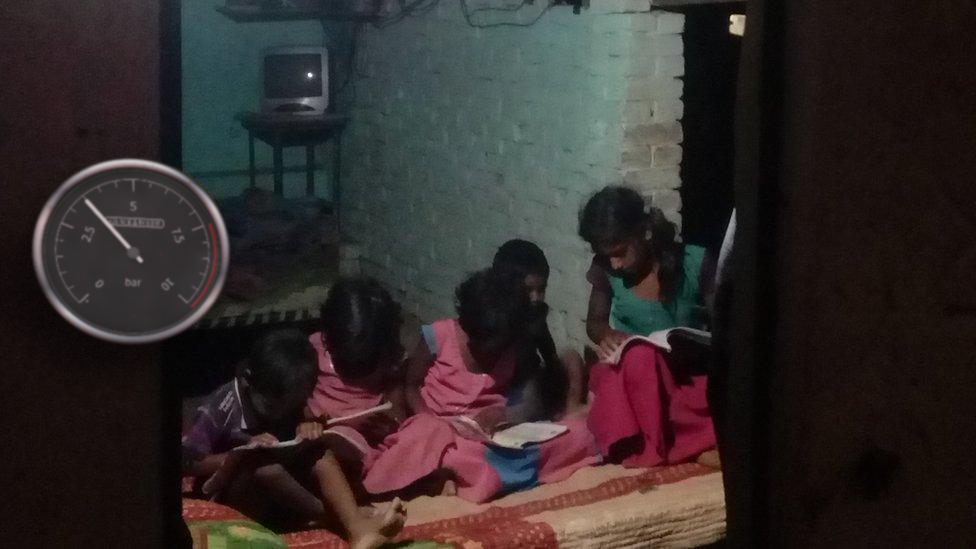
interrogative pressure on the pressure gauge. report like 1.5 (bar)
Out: 3.5 (bar)
